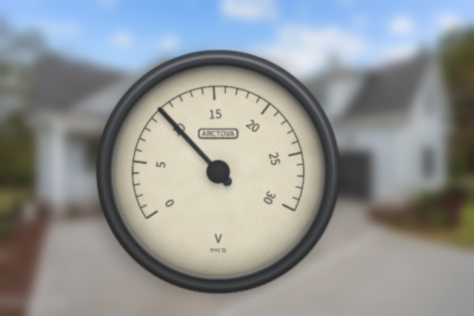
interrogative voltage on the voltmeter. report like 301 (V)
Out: 10 (V)
